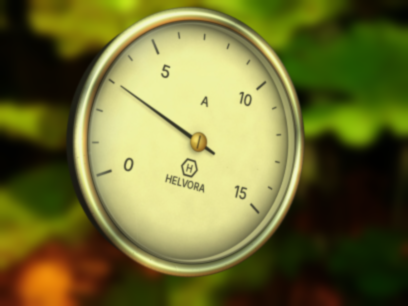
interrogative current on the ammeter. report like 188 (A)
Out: 3 (A)
